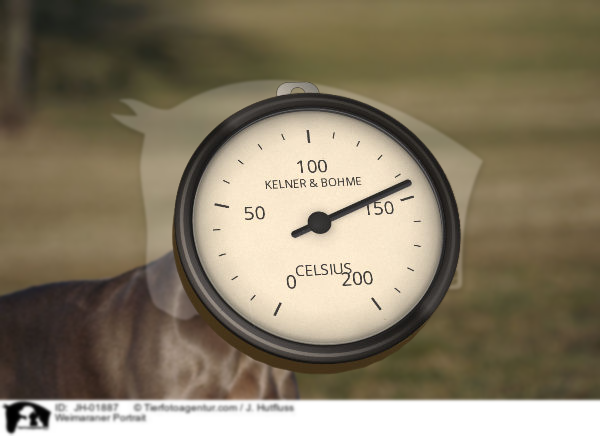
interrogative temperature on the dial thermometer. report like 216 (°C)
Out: 145 (°C)
